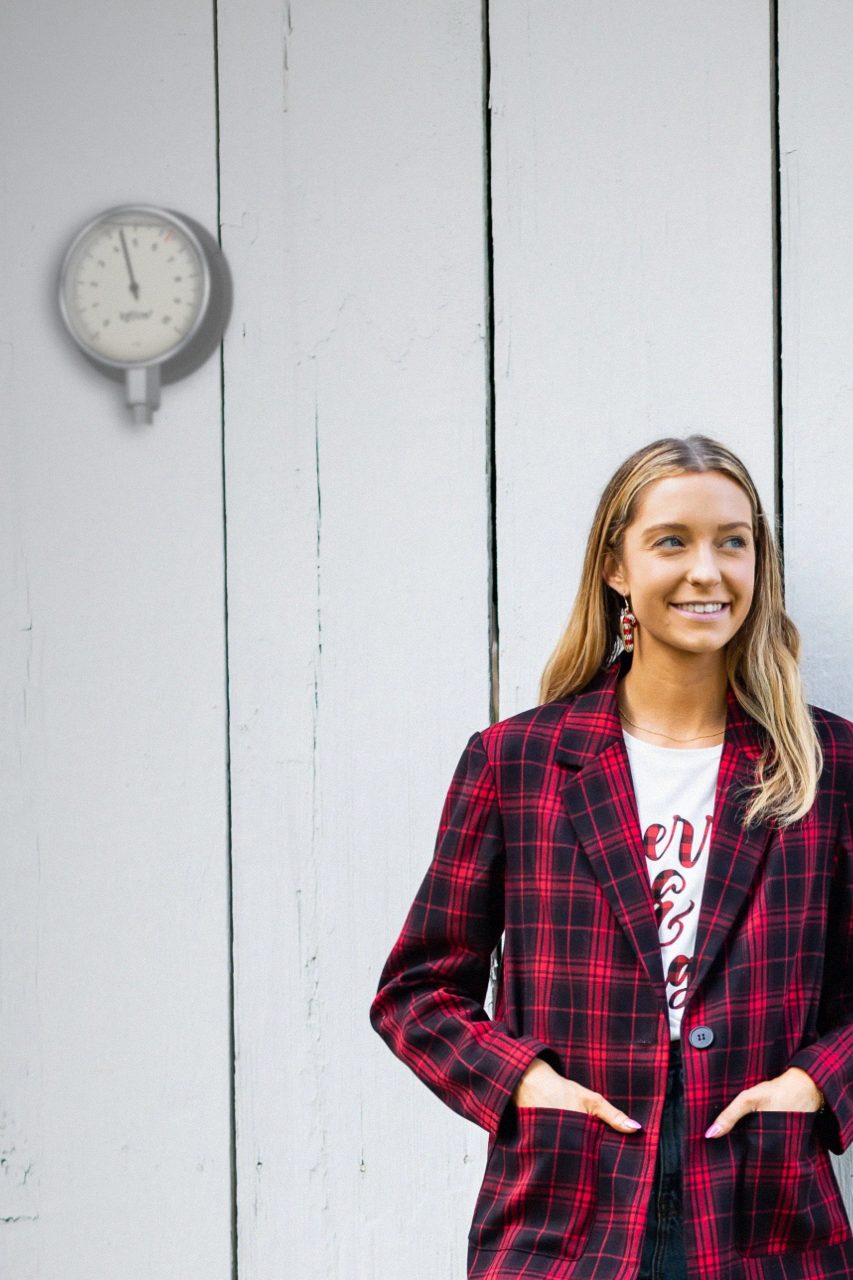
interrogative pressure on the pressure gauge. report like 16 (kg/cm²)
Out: 4.5 (kg/cm²)
